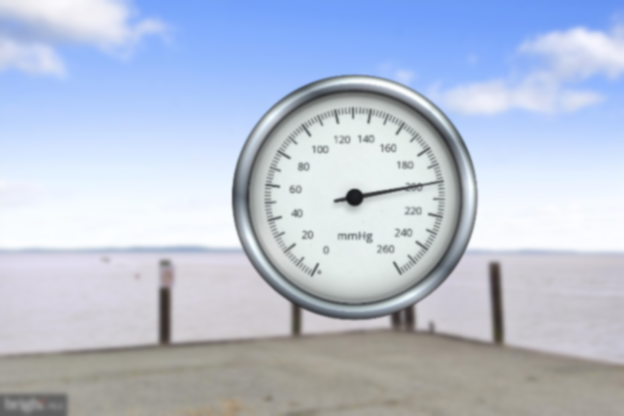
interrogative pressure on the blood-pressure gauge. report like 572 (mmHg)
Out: 200 (mmHg)
